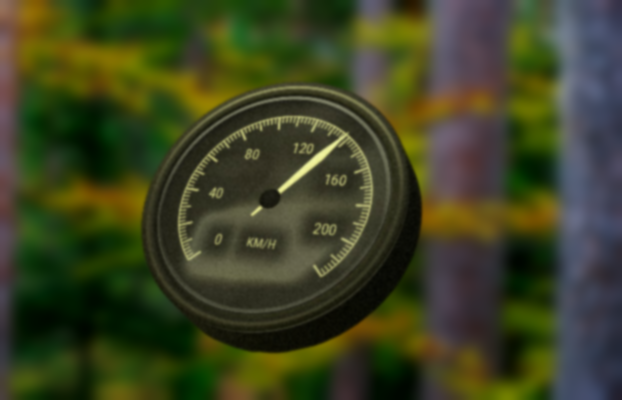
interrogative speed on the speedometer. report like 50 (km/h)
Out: 140 (km/h)
